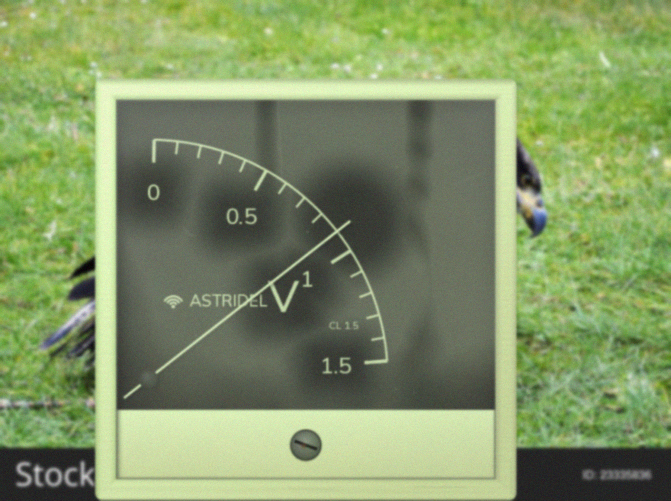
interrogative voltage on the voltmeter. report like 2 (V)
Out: 0.9 (V)
